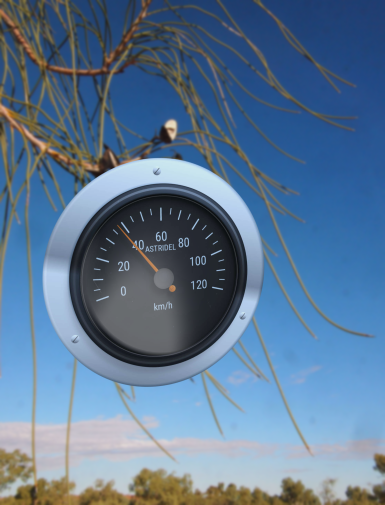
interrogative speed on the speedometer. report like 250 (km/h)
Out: 37.5 (km/h)
